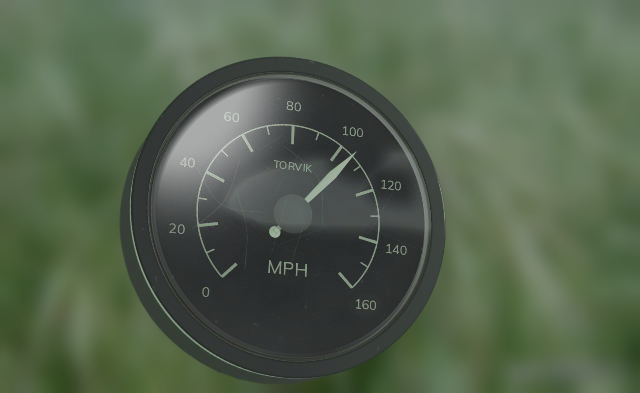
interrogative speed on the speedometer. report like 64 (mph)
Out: 105 (mph)
